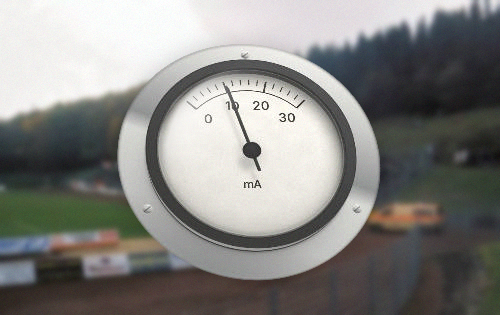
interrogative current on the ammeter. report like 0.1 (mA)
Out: 10 (mA)
